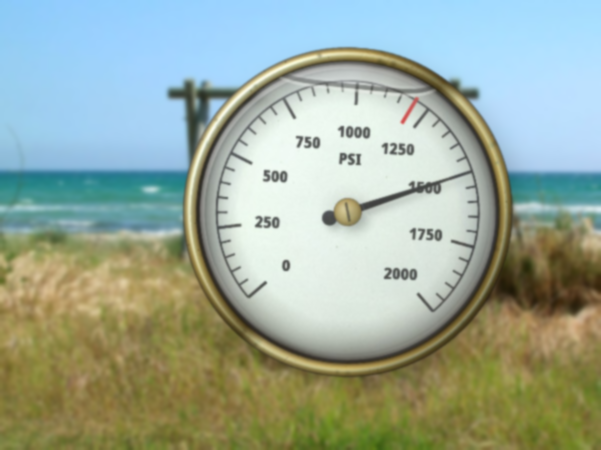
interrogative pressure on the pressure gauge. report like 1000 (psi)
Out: 1500 (psi)
